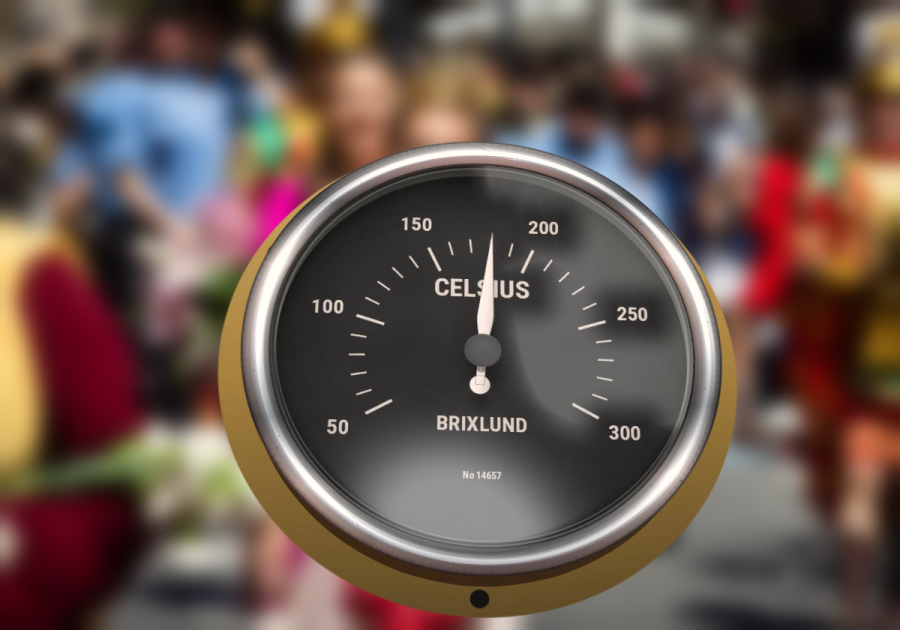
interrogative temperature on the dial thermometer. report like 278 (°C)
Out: 180 (°C)
